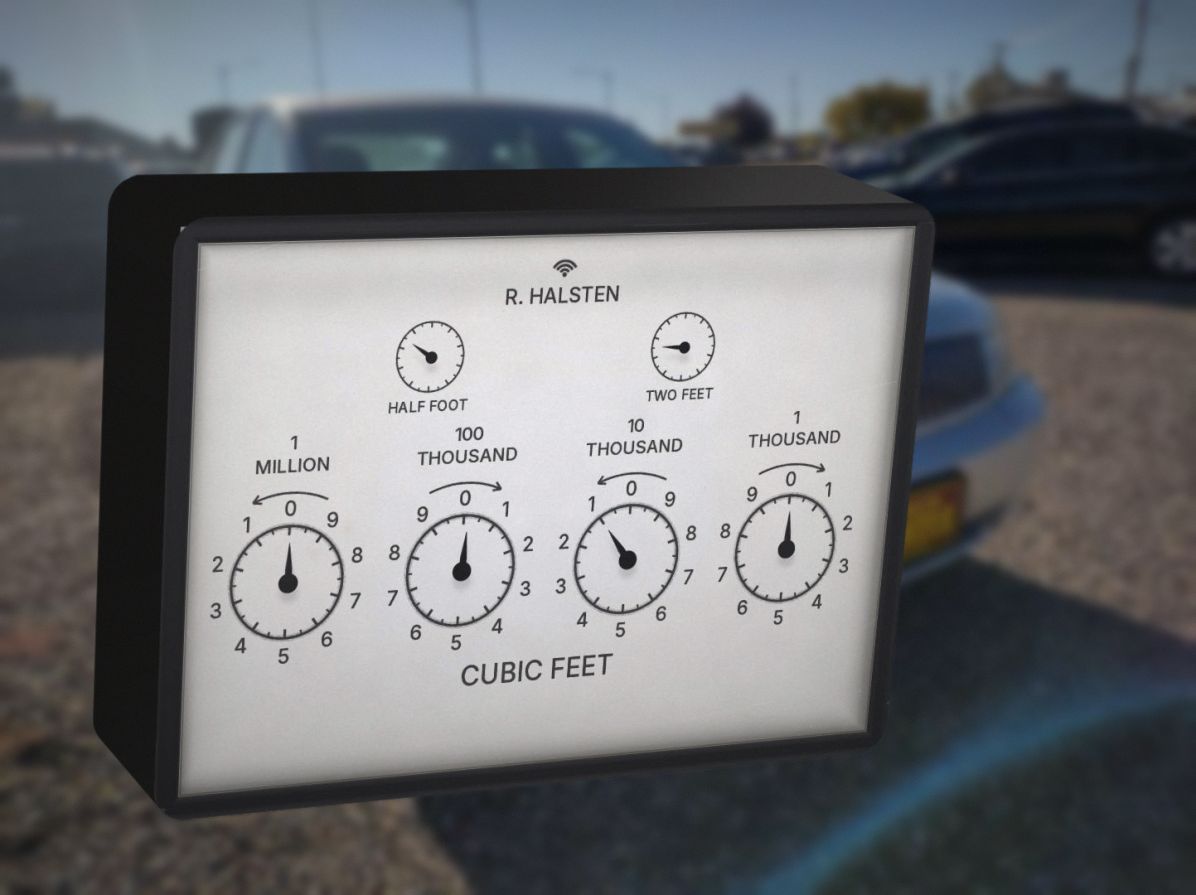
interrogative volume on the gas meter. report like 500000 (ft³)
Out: 1000 (ft³)
